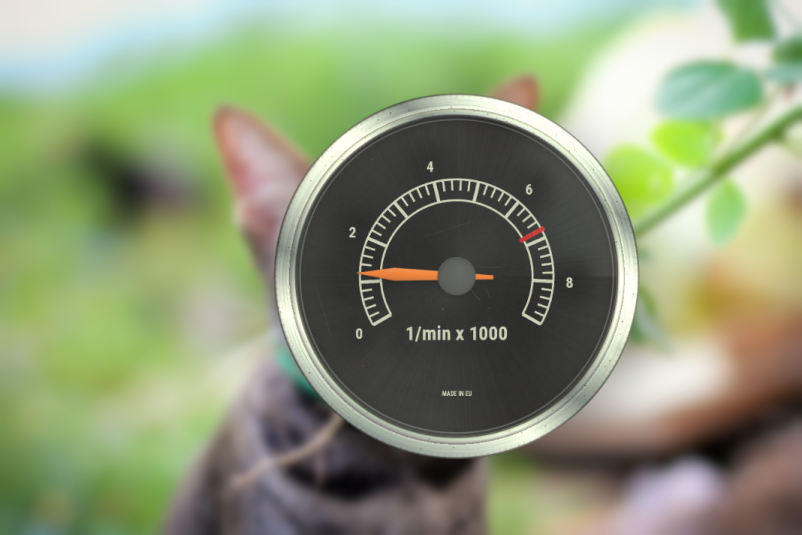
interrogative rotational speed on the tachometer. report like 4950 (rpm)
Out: 1200 (rpm)
